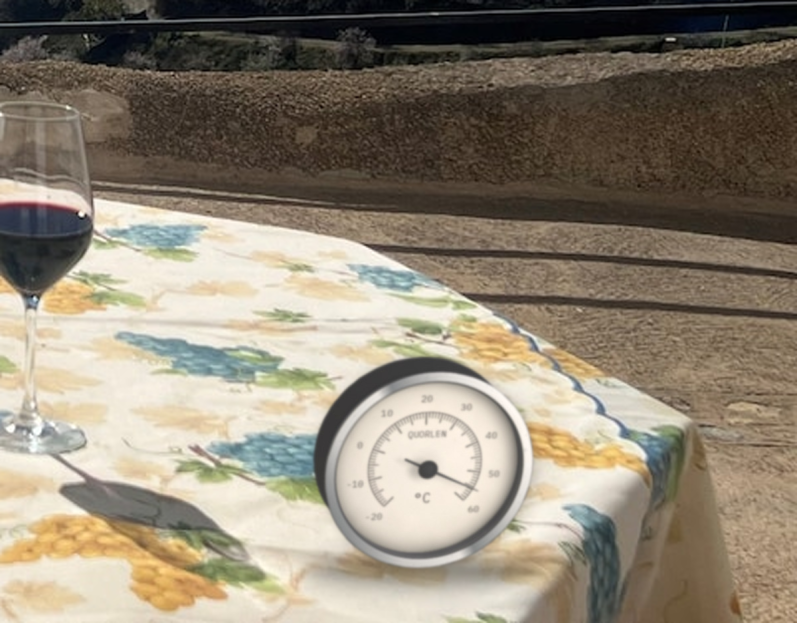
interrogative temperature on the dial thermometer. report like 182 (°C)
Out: 55 (°C)
